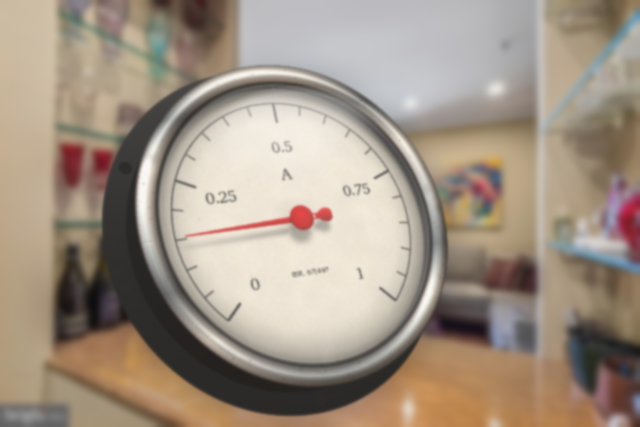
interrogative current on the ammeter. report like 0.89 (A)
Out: 0.15 (A)
